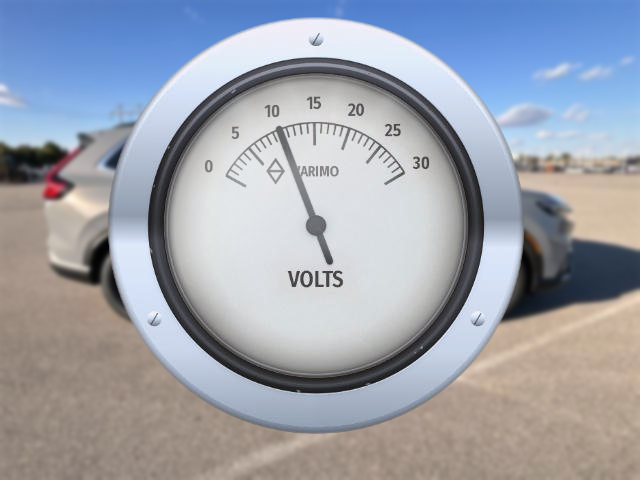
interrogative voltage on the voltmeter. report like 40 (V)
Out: 10 (V)
